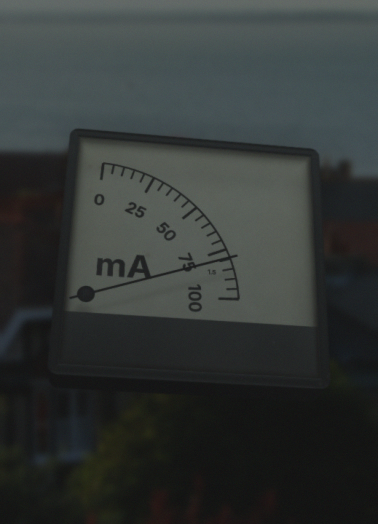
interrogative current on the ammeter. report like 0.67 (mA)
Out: 80 (mA)
